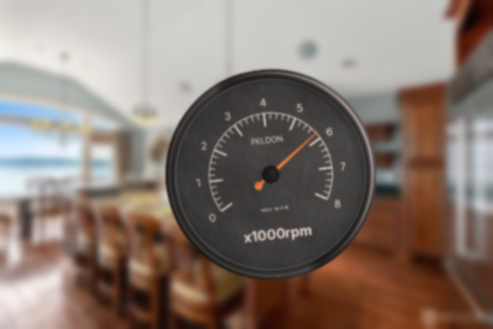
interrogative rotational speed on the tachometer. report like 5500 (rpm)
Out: 5800 (rpm)
